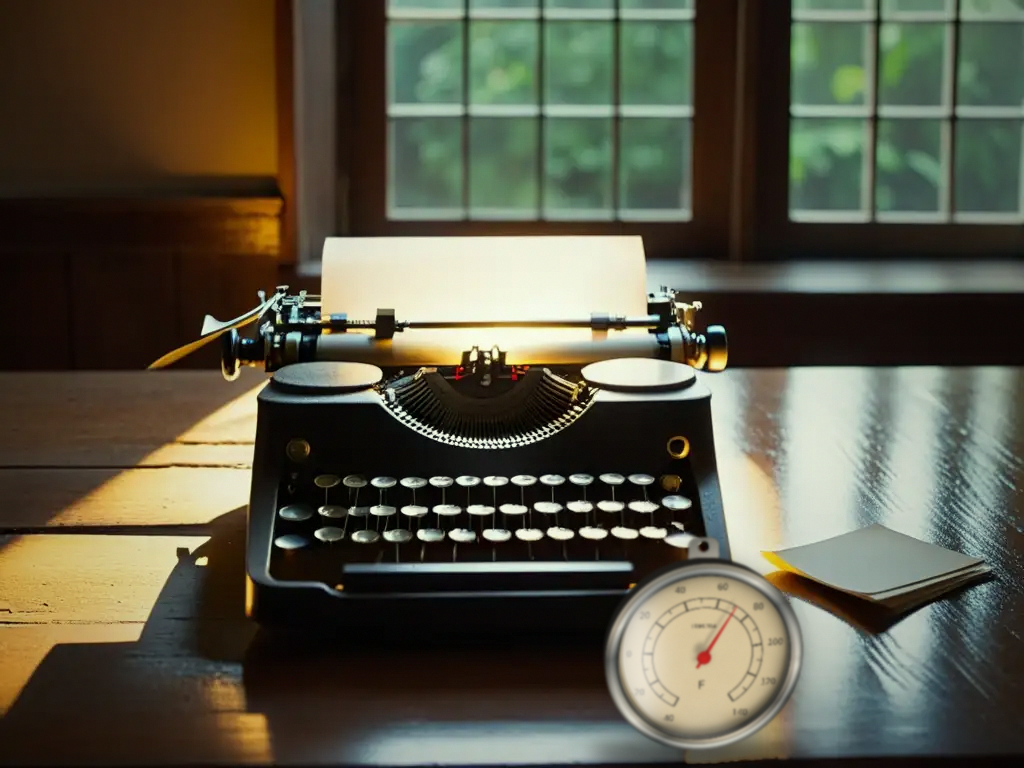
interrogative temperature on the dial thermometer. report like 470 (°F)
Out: 70 (°F)
